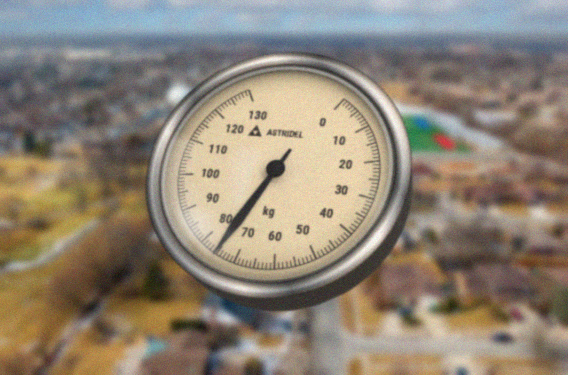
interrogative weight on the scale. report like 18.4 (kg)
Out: 75 (kg)
